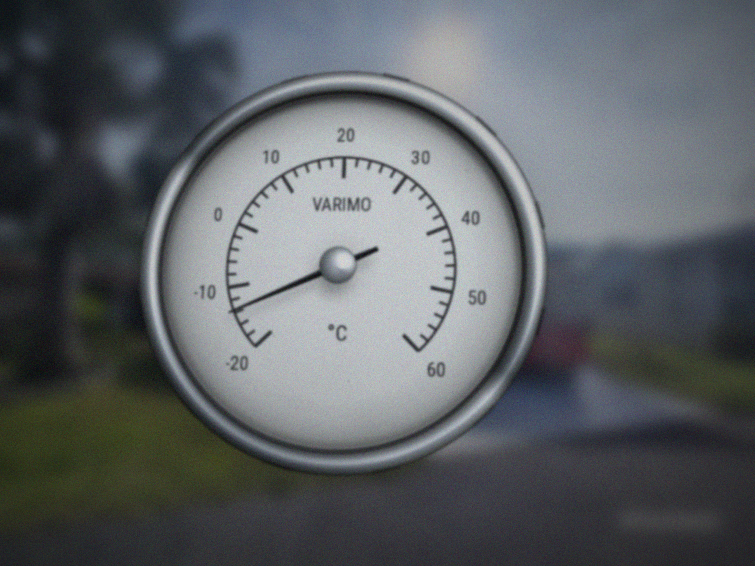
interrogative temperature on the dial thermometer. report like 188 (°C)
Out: -14 (°C)
